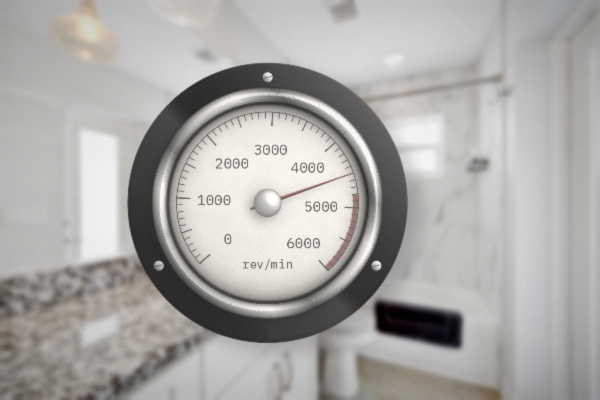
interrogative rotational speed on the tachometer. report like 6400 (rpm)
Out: 4500 (rpm)
